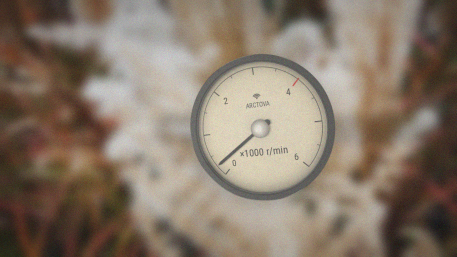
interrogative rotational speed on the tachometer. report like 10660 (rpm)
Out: 250 (rpm)
